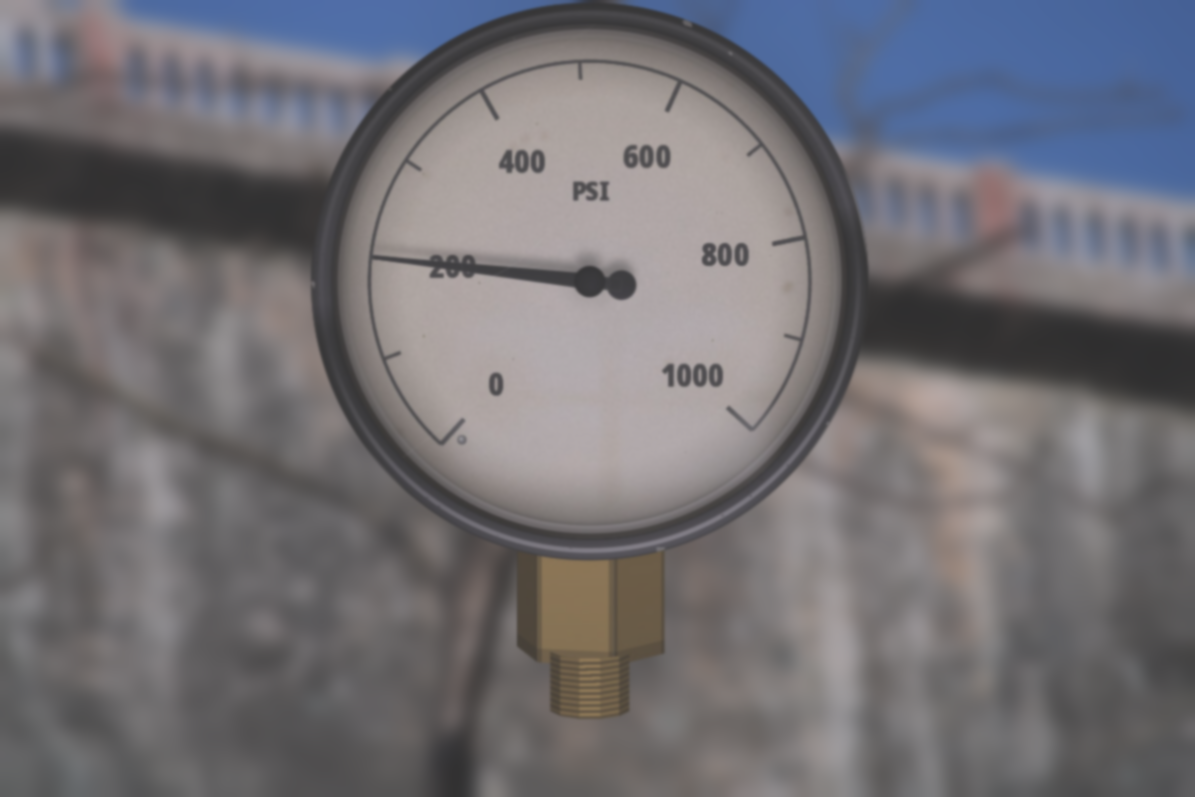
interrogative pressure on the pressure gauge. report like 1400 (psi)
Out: 200 (psi)
